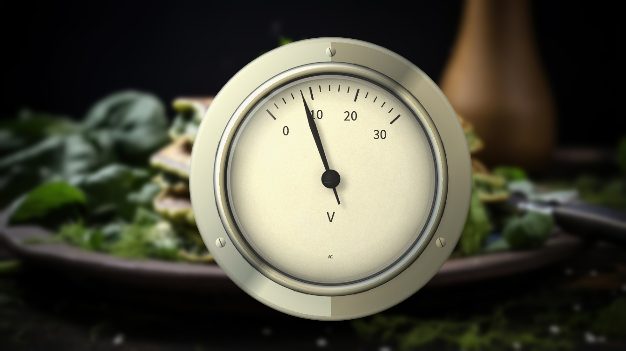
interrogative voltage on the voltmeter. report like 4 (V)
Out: 8 (V)
